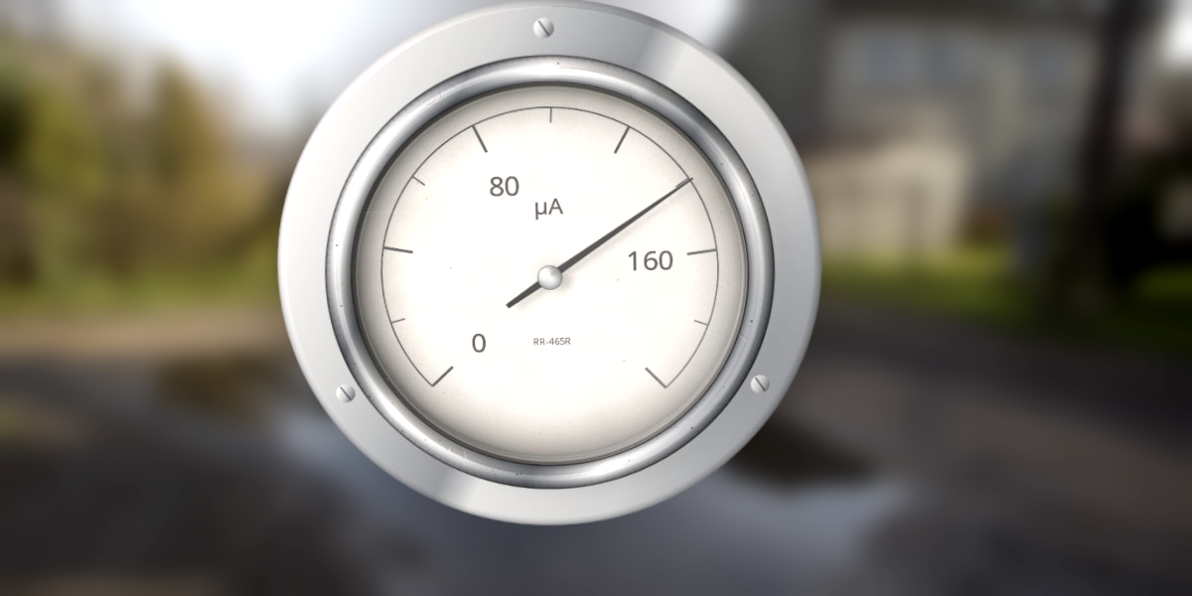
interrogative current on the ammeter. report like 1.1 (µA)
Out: 140 (µA)
